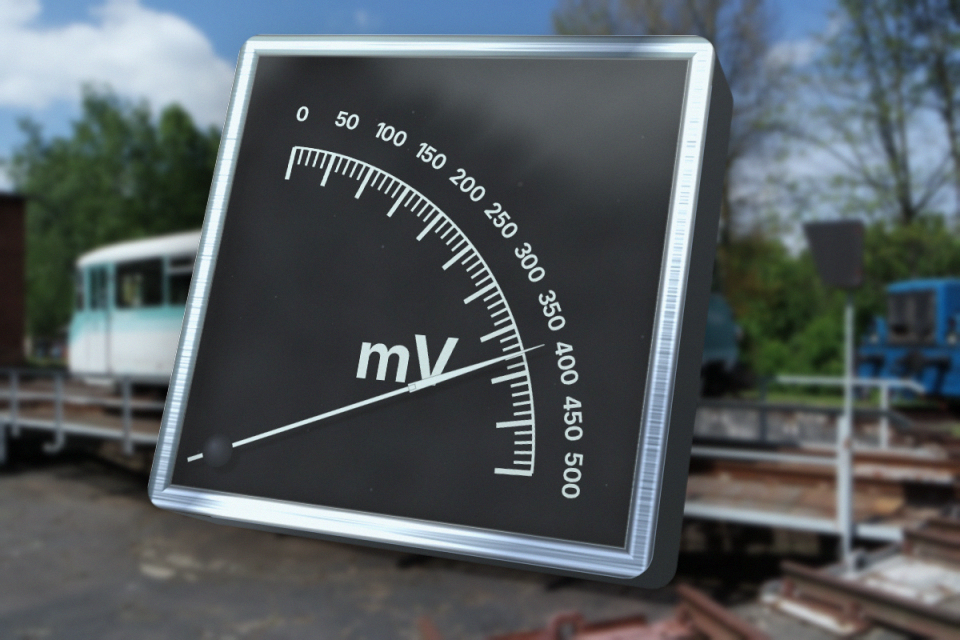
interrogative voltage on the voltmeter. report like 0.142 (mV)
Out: 380 (mV)
